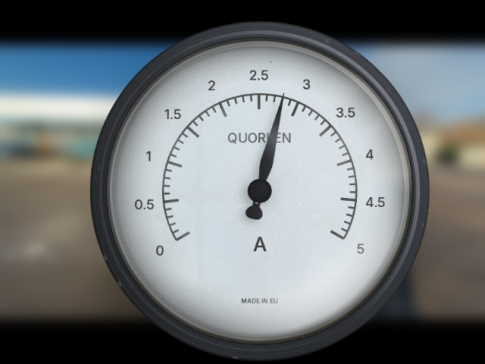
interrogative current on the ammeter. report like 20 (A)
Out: 2.8 (A)
